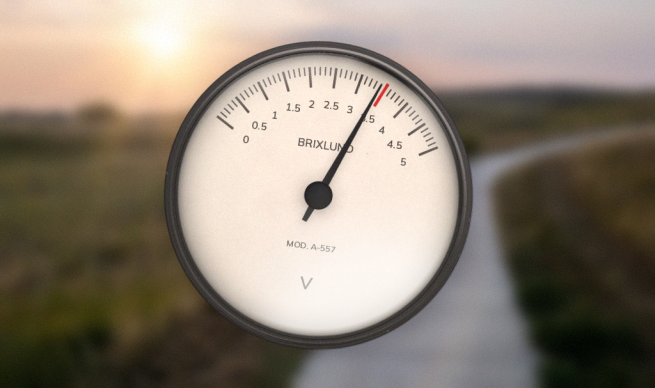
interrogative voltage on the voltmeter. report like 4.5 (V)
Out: 3.4 (V)
